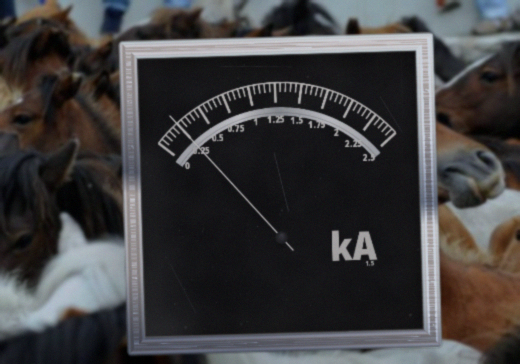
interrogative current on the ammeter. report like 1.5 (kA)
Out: 0.25 (kA)
